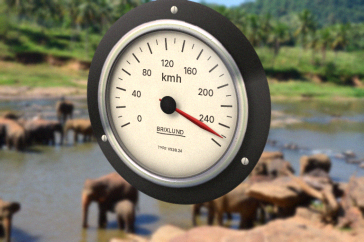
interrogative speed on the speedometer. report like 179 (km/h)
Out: 250 (km/h)
